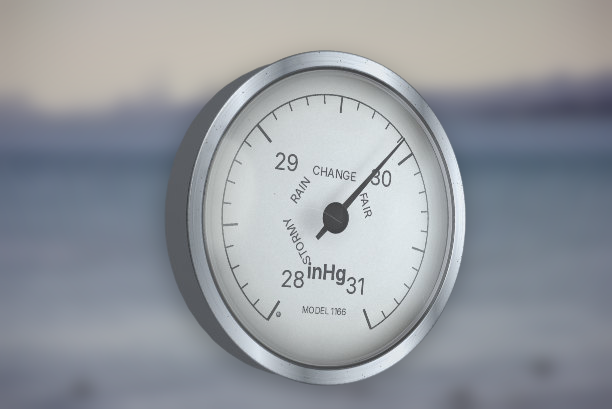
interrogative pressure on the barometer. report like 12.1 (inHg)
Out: 29.9 (inHg)
